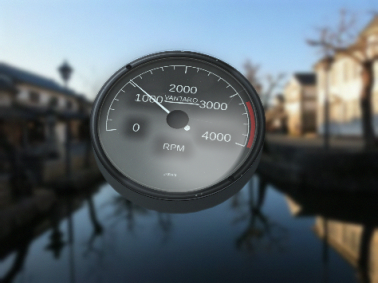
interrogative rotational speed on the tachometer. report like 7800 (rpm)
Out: 1000 (rpm)
